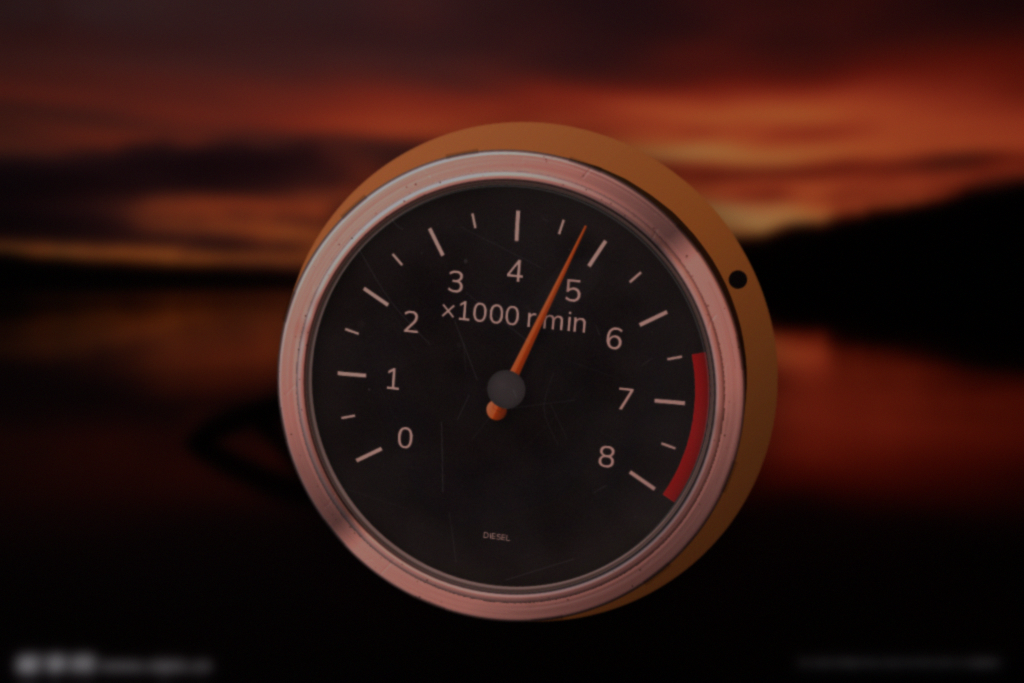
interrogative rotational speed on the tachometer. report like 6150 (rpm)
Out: 4750 (rpm)
